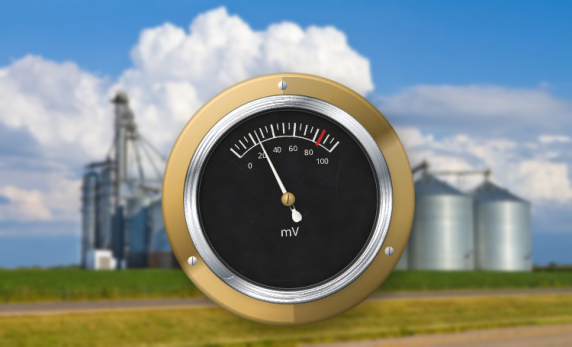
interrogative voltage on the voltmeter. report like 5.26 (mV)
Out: 25 (mV)
